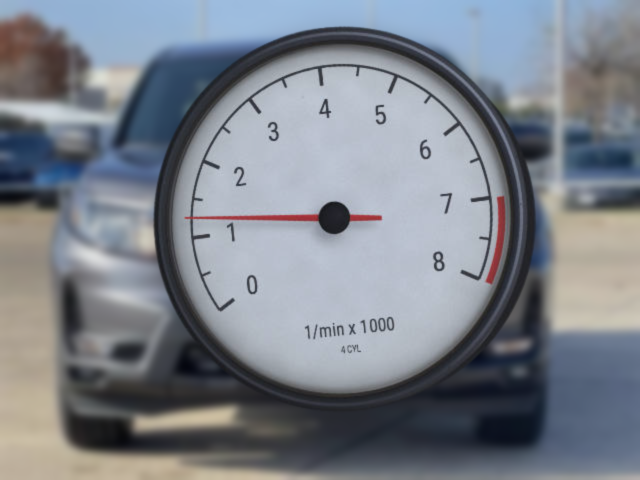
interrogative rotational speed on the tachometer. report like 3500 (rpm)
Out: 1250 (rpm)
